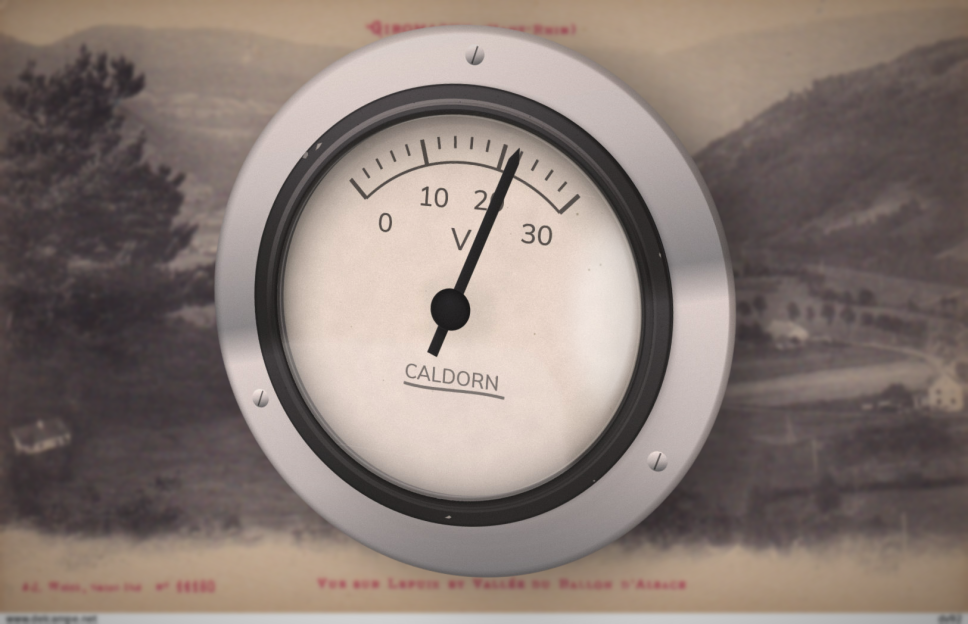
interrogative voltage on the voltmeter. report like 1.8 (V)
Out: 22 (V)
